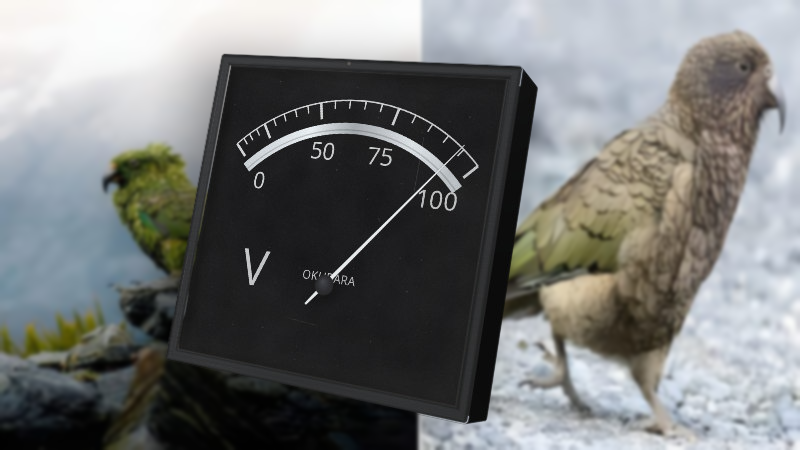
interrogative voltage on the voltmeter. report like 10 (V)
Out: 95 (V)
